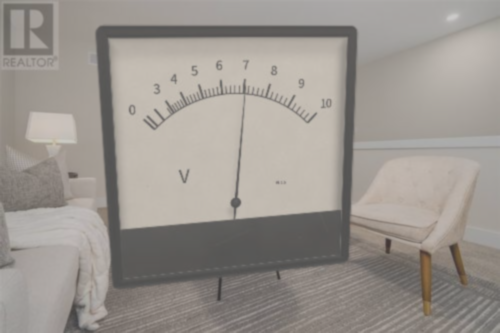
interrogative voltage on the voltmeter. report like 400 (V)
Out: 7 (V)
